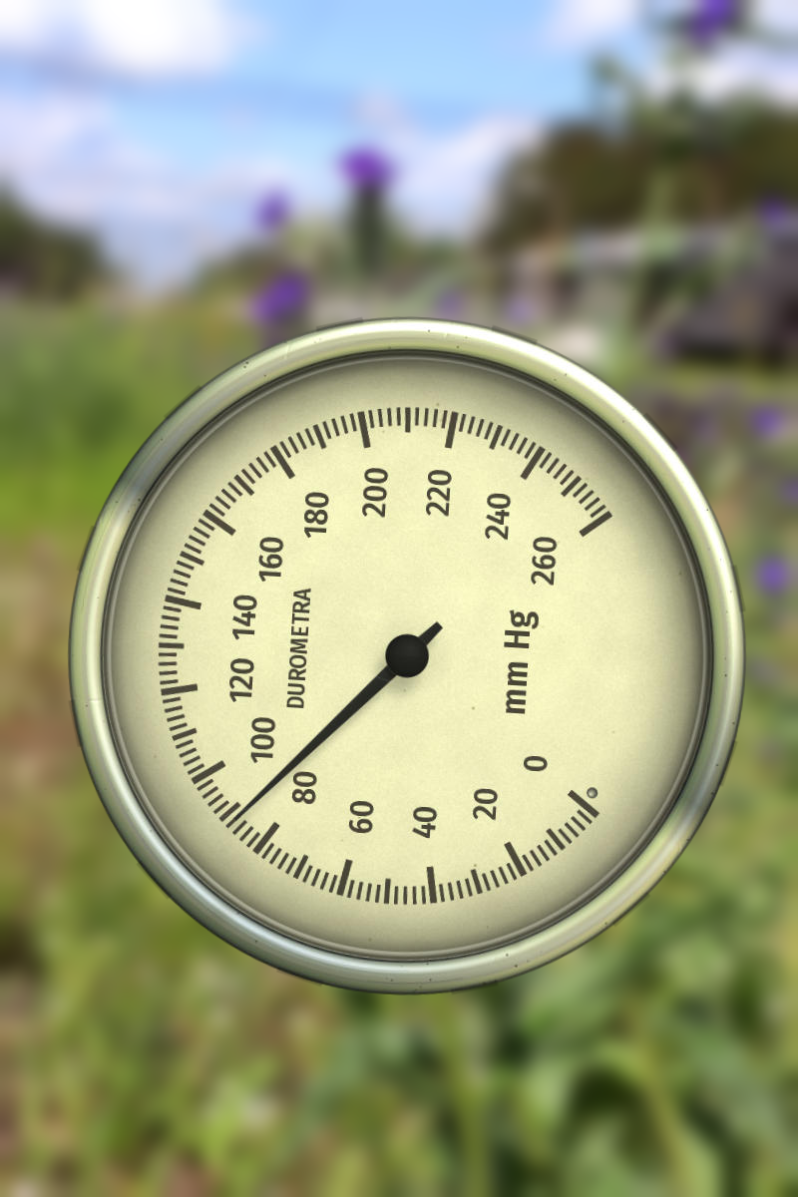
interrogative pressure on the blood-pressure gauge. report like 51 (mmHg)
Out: 88 (mmHg)
